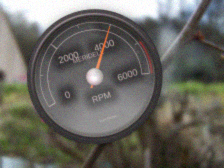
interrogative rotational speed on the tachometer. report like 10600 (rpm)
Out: 4000 (rpm)
